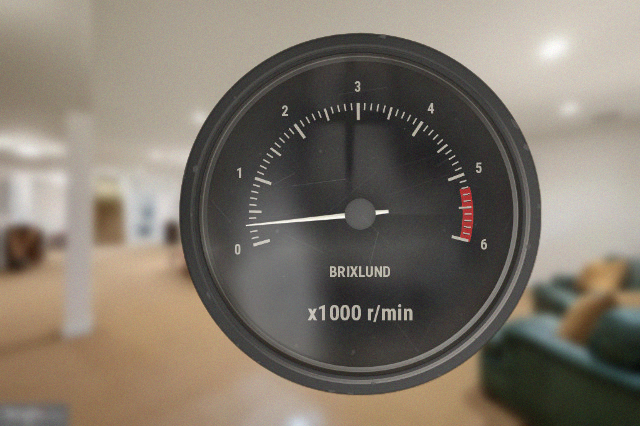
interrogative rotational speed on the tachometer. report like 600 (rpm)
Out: 300 (rpm)
